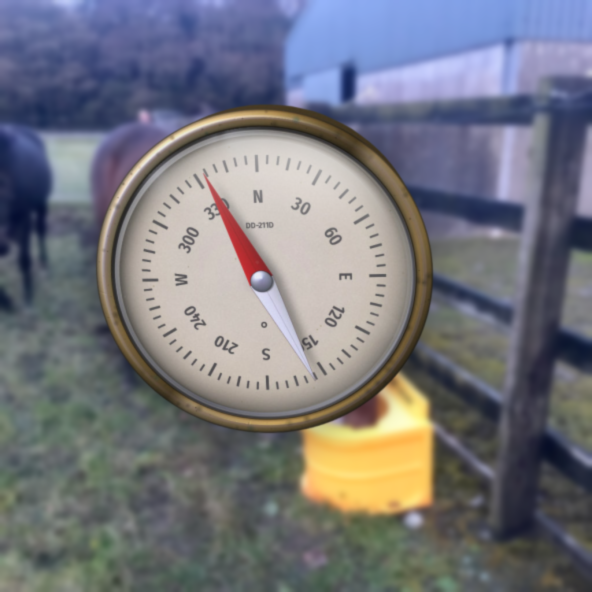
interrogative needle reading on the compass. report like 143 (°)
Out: 335 (°)
